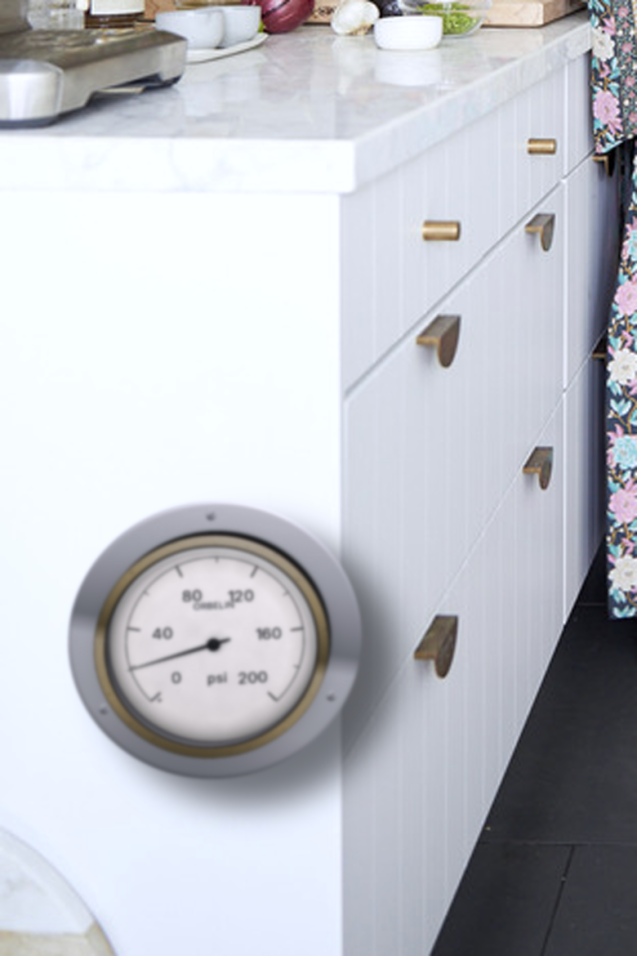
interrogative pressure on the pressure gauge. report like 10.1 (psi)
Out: 20 (psi)
